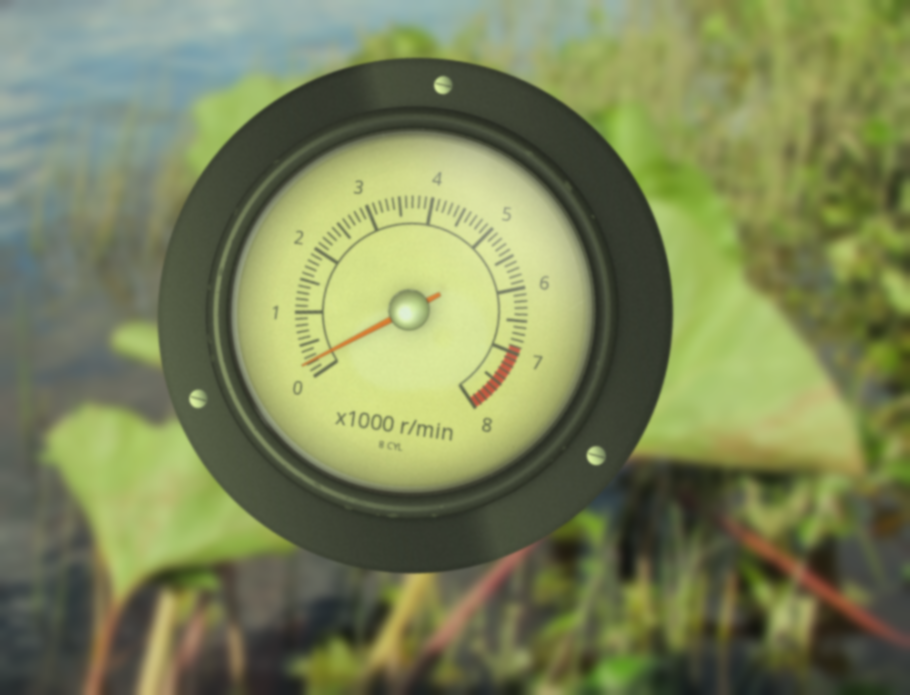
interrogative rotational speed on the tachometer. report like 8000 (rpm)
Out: 200 (rpm)
